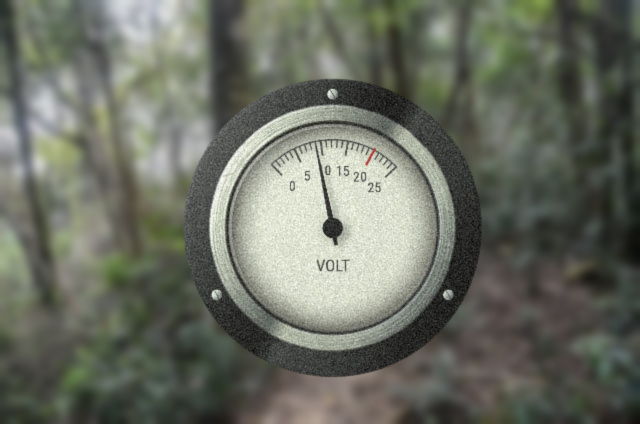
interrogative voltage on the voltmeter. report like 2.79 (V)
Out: 9 (V)
